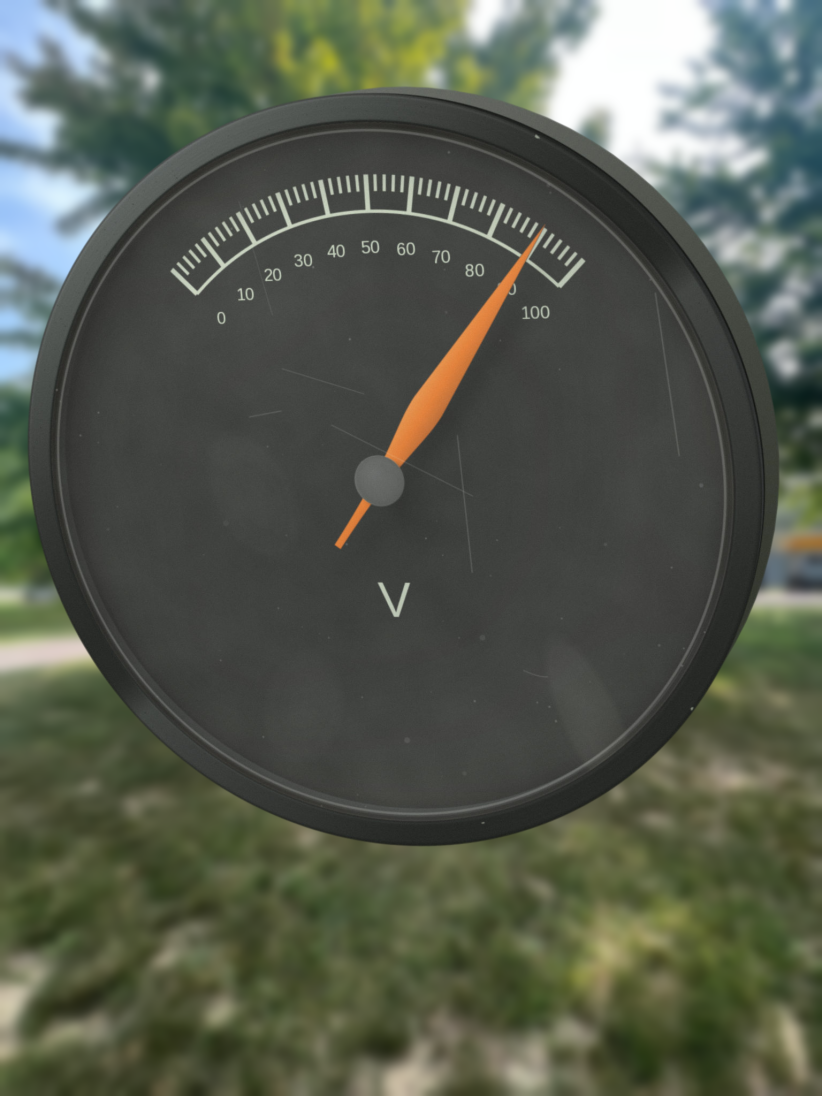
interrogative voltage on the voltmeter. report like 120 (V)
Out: 90 (V)
